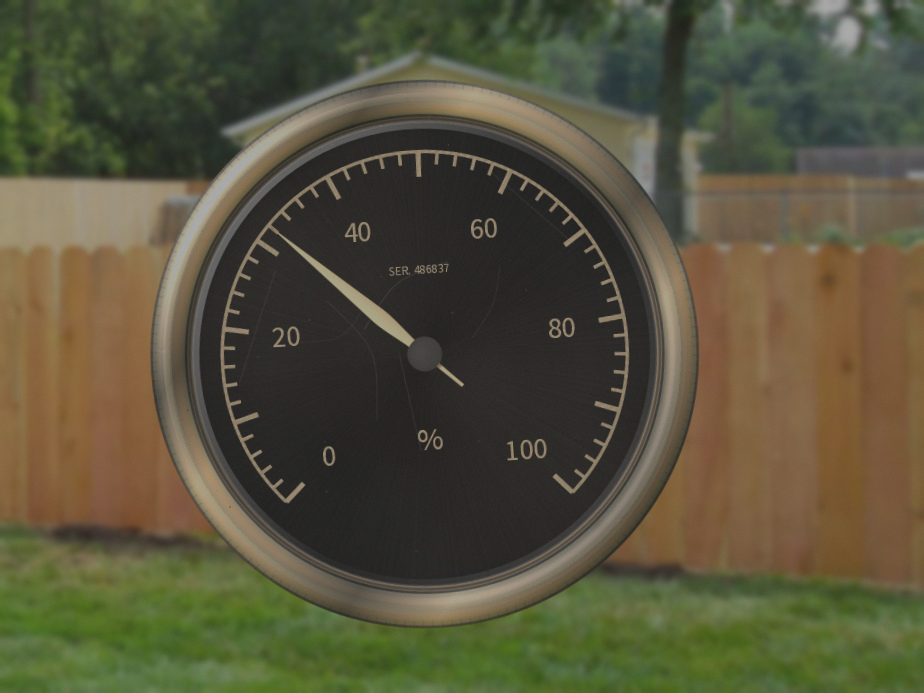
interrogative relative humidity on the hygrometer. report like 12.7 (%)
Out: 32 (%)
